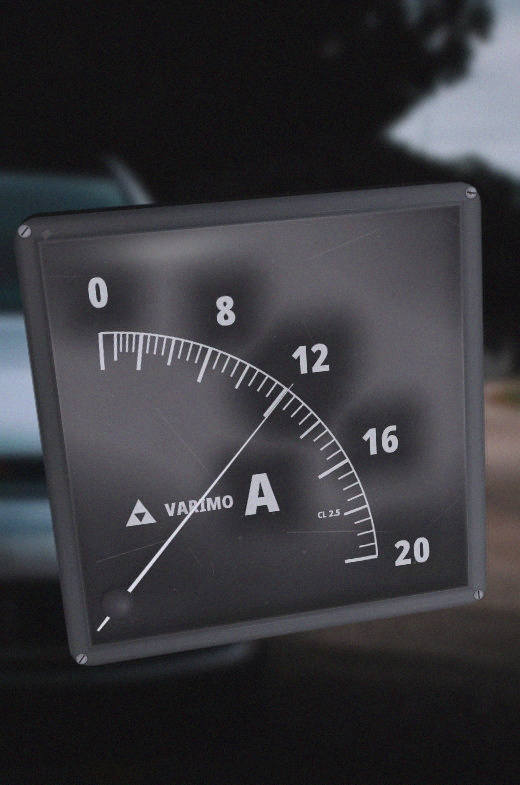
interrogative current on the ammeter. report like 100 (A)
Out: 12 (A)
